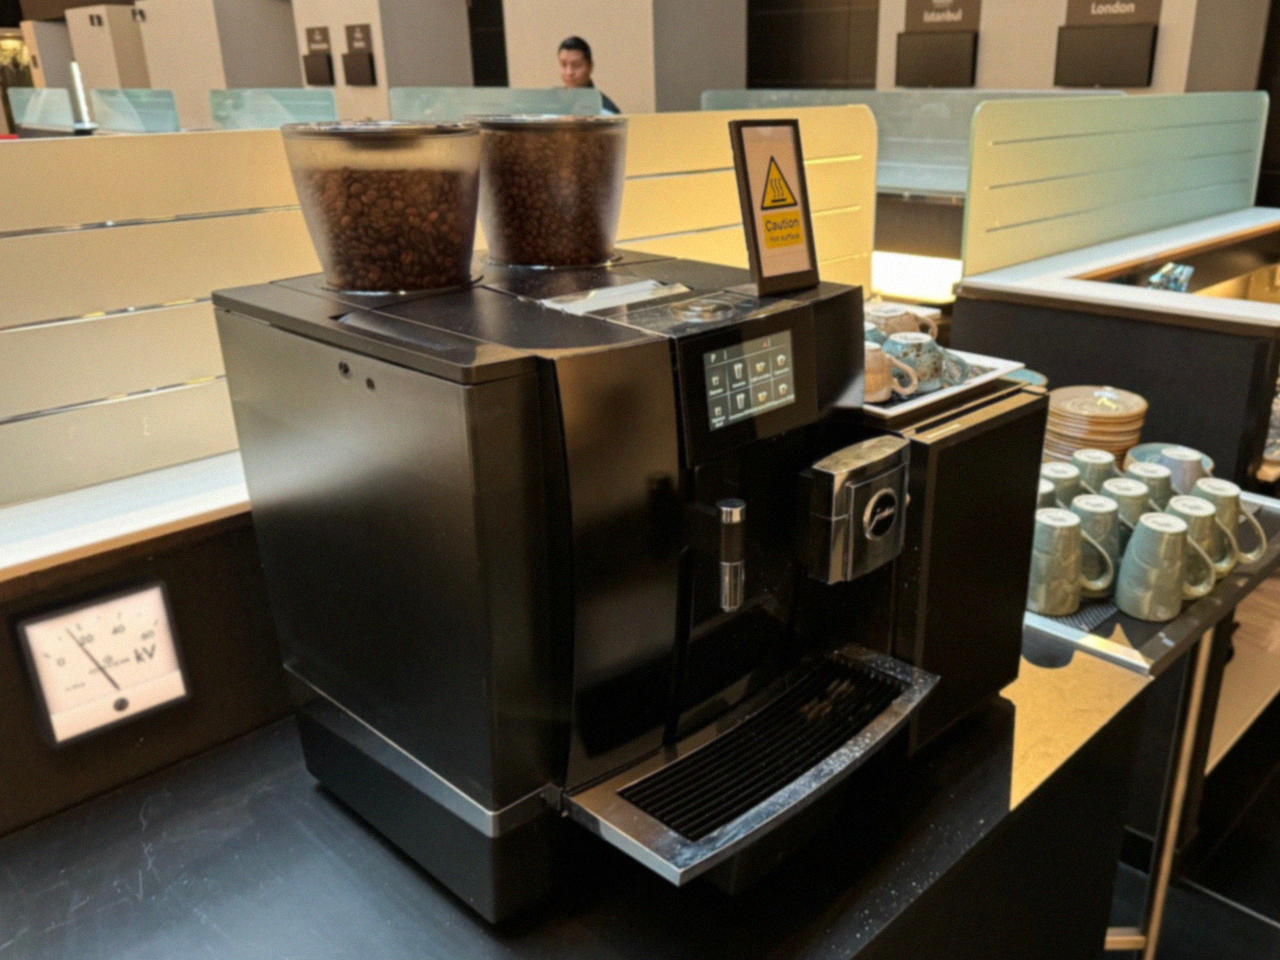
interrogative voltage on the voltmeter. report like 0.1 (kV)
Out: 15 (kV)
